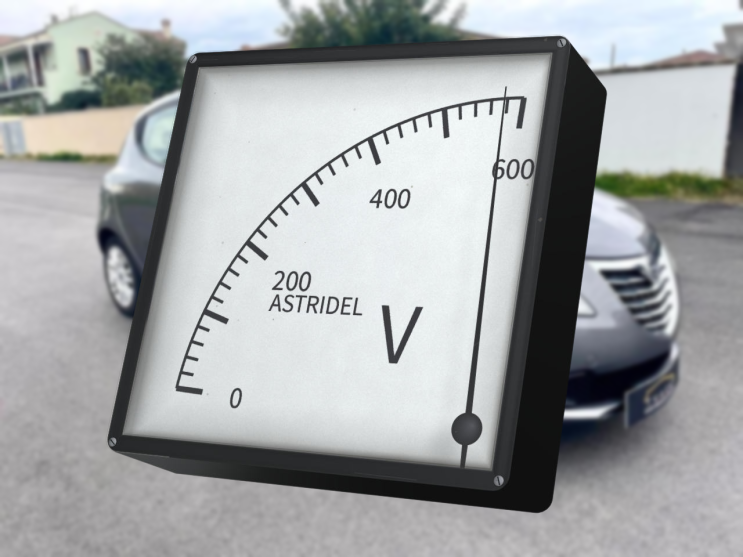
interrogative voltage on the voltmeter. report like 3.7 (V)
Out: 580 (V)
